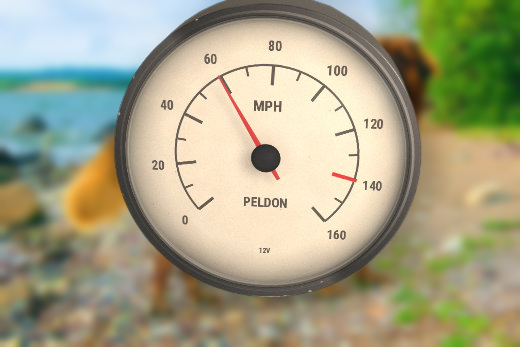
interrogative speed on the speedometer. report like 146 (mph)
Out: 60 (mph)
